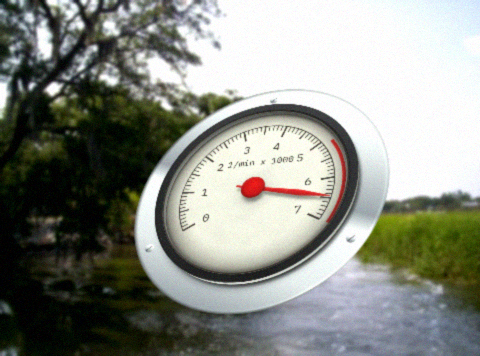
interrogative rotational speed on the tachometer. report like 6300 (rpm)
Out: 6500 (rpm)
